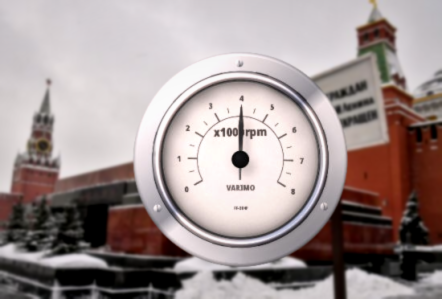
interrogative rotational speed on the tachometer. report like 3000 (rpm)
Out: 4000 (rpm)
